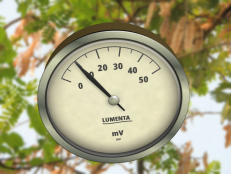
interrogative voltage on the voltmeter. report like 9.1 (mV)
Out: 10 (mV)
